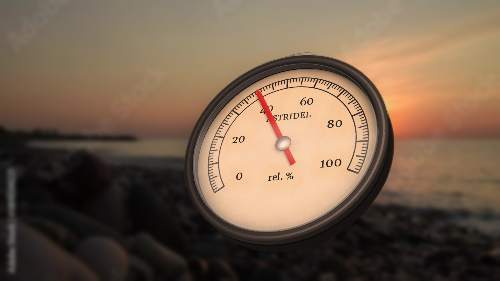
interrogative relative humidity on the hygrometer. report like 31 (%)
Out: 40 (%)
